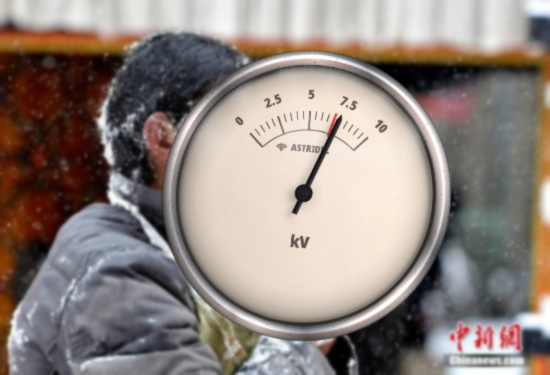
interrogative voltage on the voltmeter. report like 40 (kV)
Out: 7.5 (kV)
